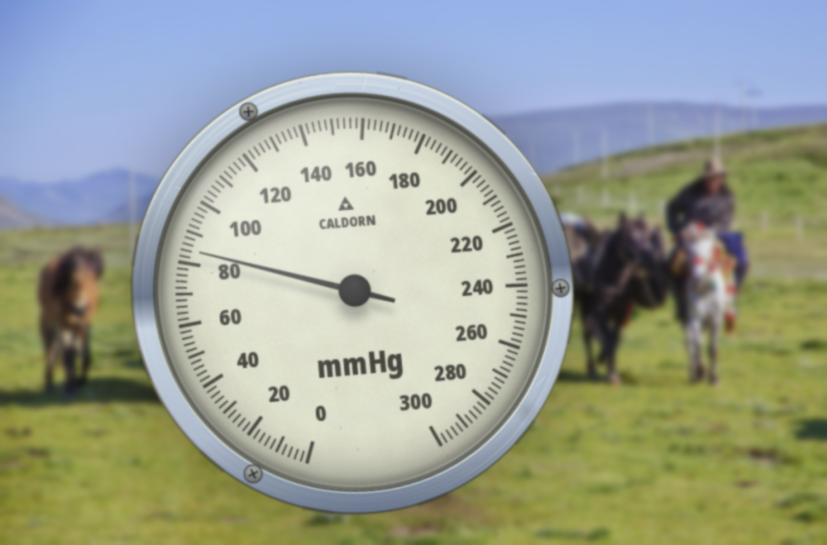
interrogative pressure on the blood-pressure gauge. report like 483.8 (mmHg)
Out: 84 (mmHg)
